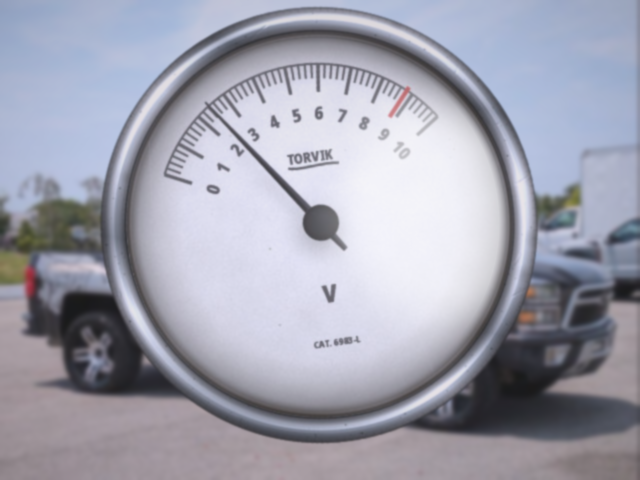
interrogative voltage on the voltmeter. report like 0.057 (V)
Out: 2.4 (V)
